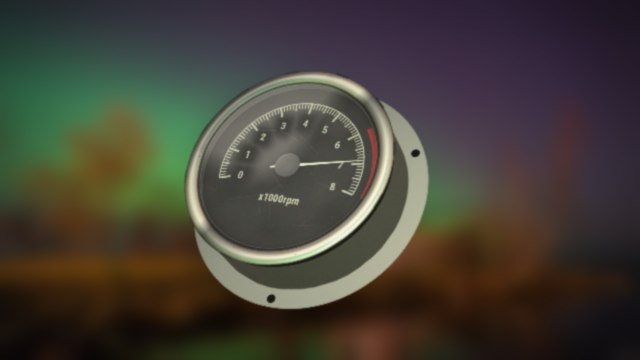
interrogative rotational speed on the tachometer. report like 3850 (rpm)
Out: 7000 (rpm)
